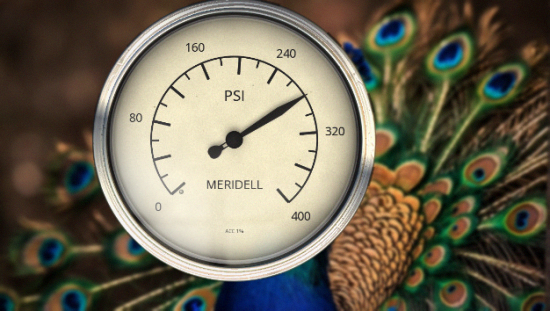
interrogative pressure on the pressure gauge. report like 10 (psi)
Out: 280 (psi)
